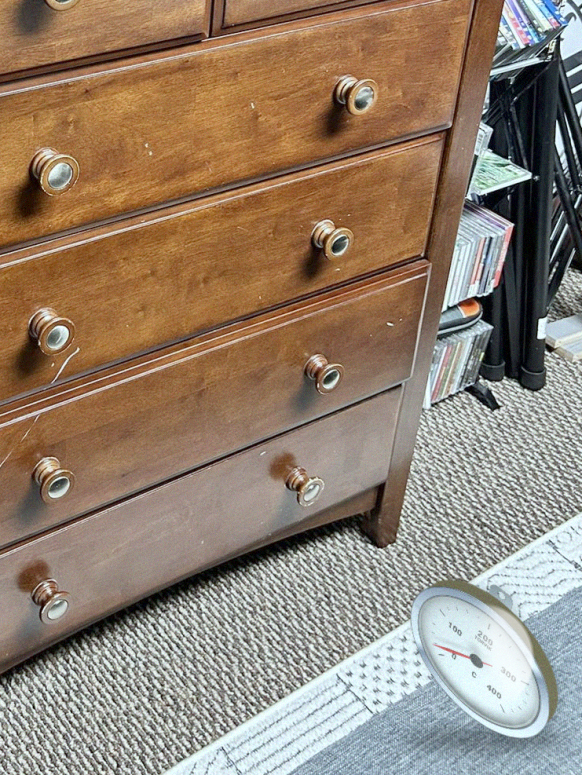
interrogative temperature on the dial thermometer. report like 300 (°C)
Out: 20 (°C)
